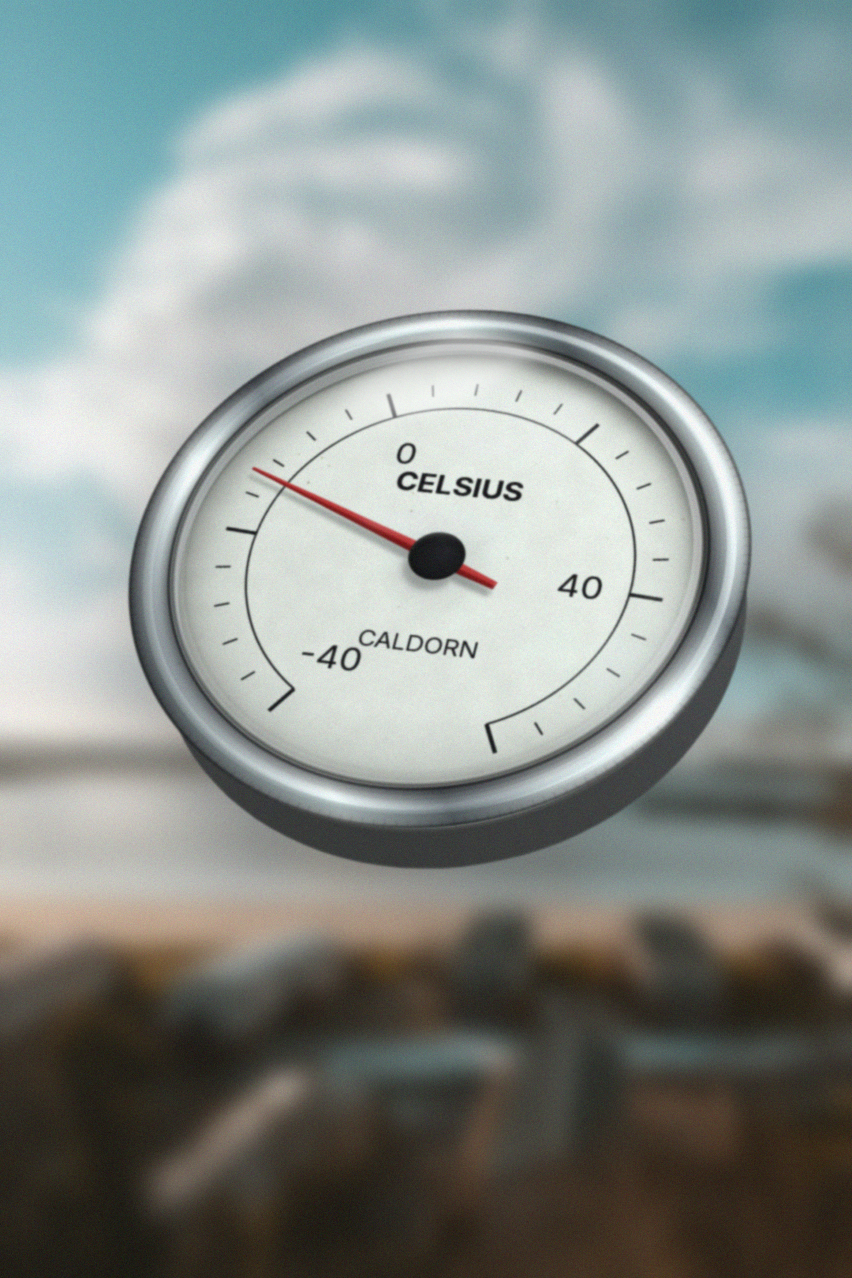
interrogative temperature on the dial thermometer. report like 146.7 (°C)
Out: -14 (°C)
